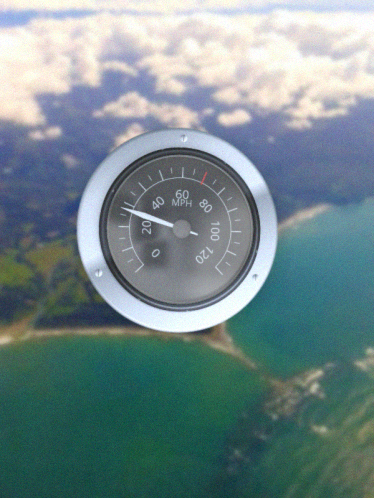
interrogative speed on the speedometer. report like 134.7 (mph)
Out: 27.5 (mph)
